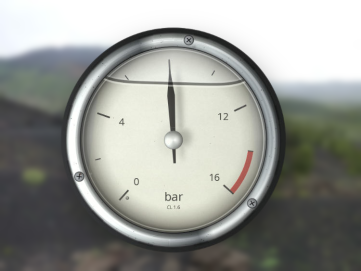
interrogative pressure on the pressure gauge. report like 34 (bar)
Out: 8 (bar)
